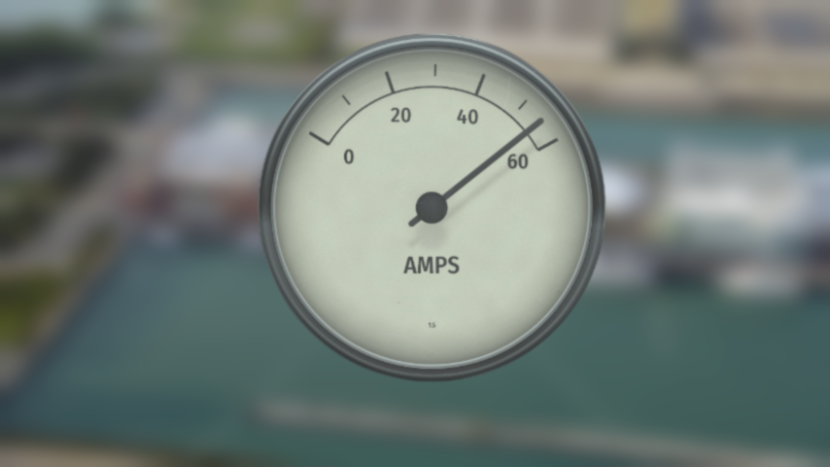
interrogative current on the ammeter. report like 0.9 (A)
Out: 55 (A)
